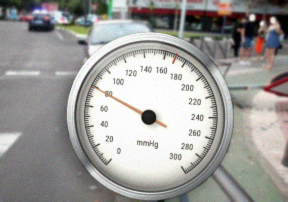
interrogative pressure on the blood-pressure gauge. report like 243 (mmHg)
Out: 80 (mmHg)
